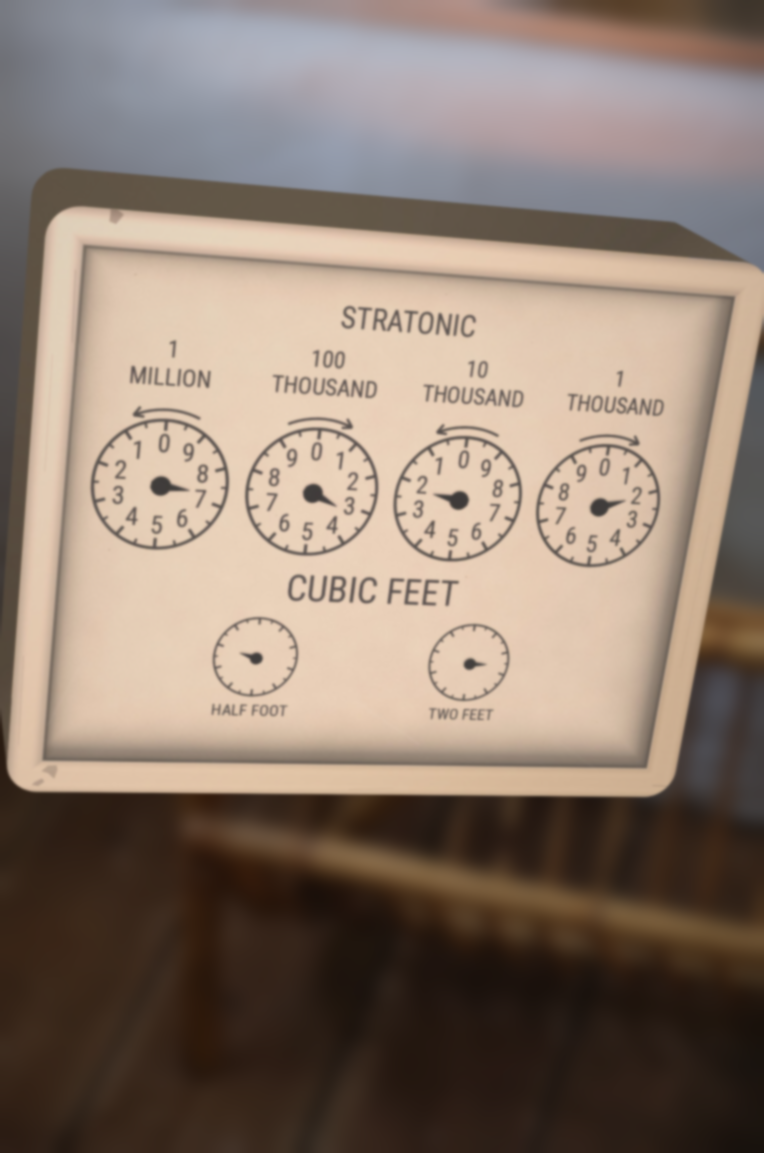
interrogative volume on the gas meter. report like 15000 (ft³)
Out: 732200 (ft³)
